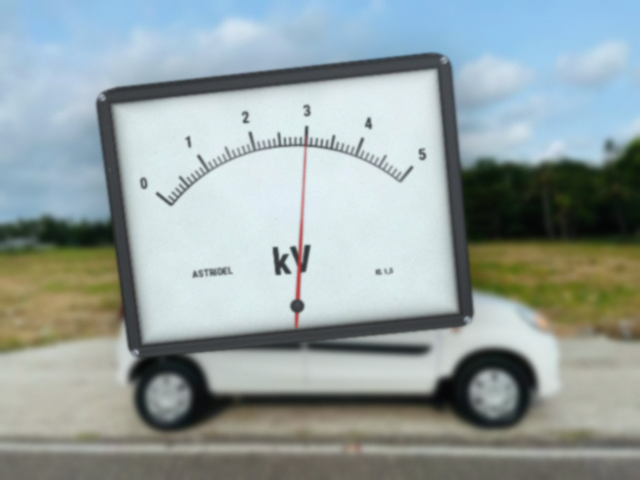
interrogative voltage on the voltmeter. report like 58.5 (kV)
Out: 3 (kV)
